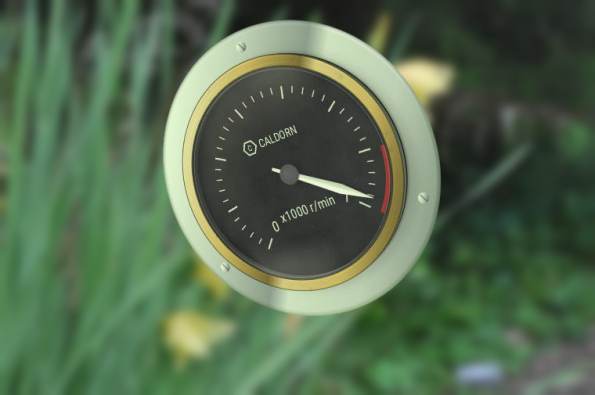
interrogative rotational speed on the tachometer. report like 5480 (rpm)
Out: 6800 (rpm)
